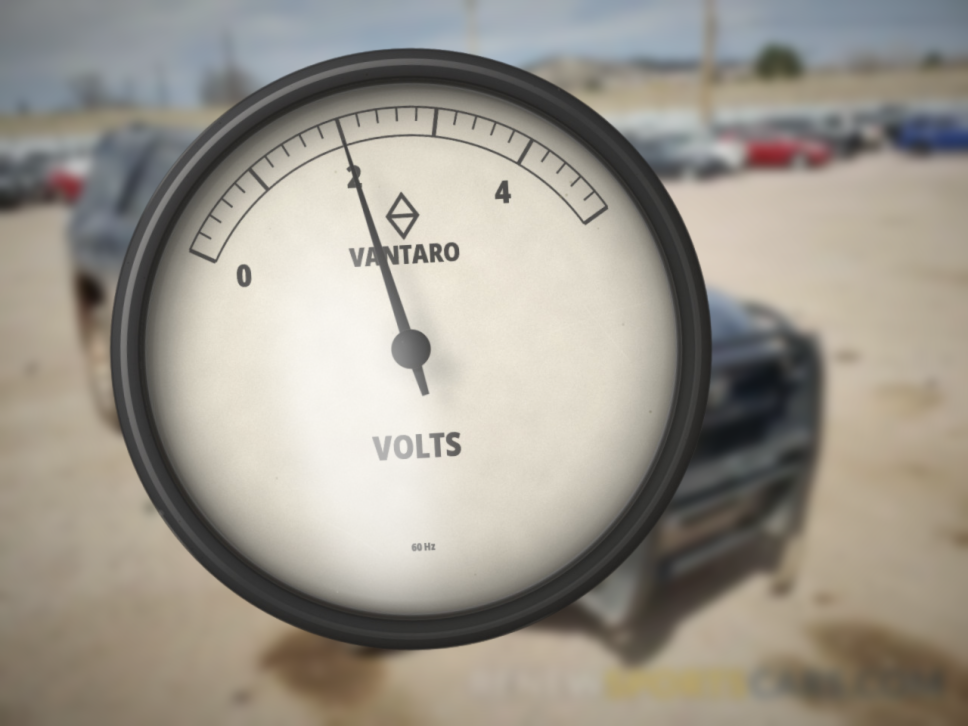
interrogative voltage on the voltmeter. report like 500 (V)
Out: 2 (V)
